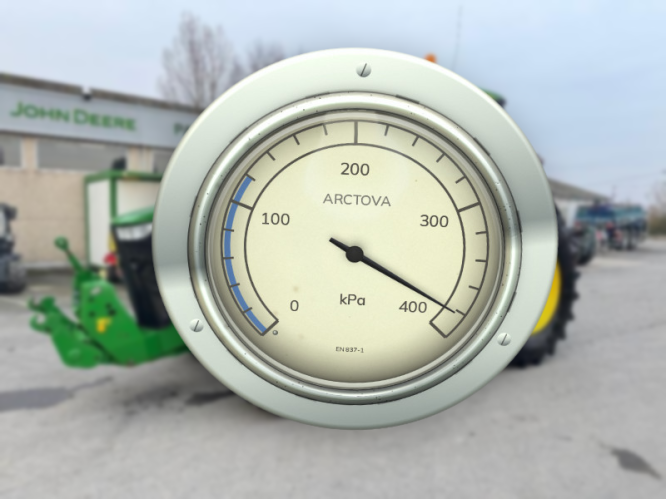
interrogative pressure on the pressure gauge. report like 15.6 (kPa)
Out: 380 (kPa)
